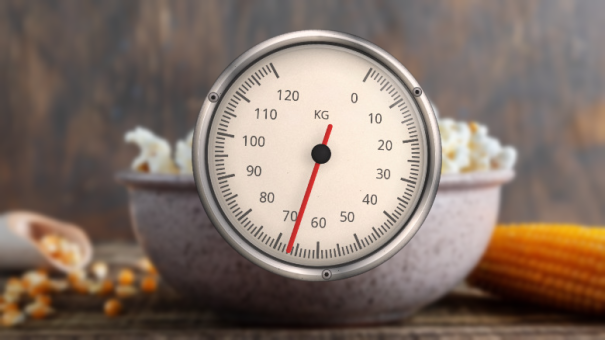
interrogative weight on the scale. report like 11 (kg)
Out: 67 (kg)
